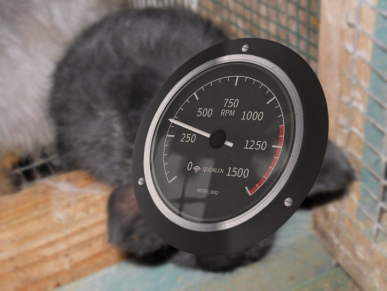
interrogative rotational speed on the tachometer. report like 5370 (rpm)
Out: 325 (rpm)
